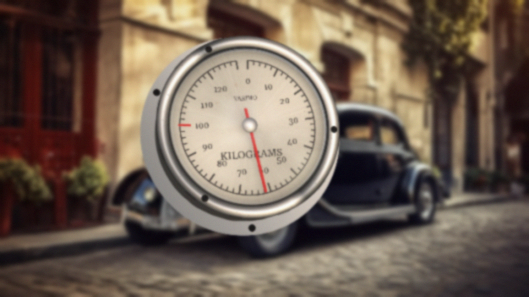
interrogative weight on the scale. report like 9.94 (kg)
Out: 62 (kg)
